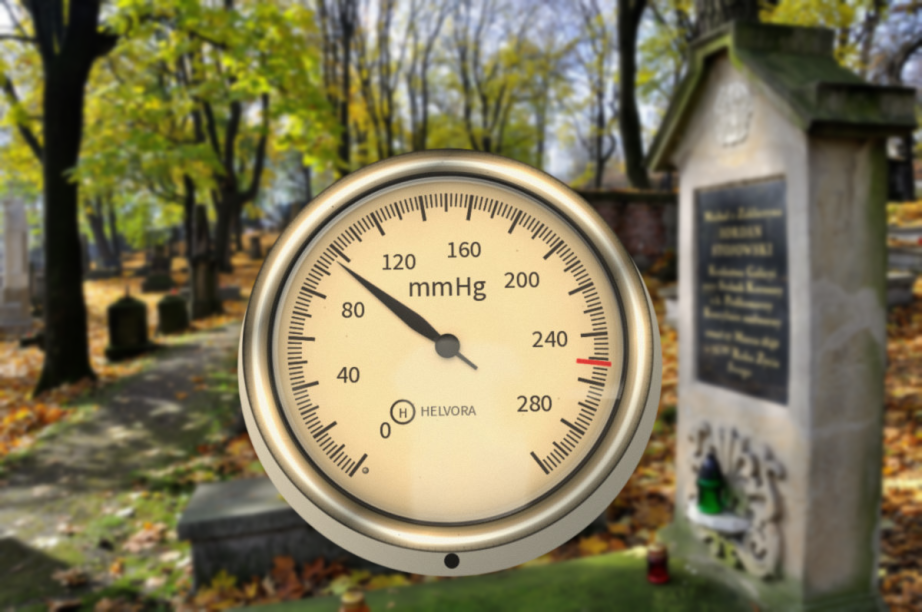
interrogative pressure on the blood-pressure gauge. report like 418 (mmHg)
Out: 96 (mmHg)
